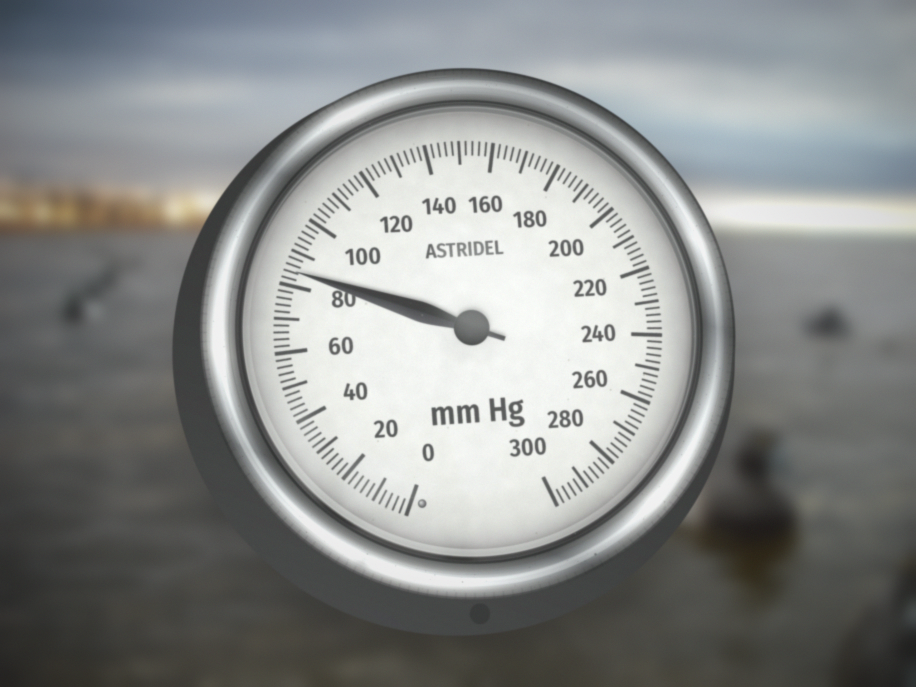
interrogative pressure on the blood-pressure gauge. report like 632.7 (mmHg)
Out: 84 (mmHg)
